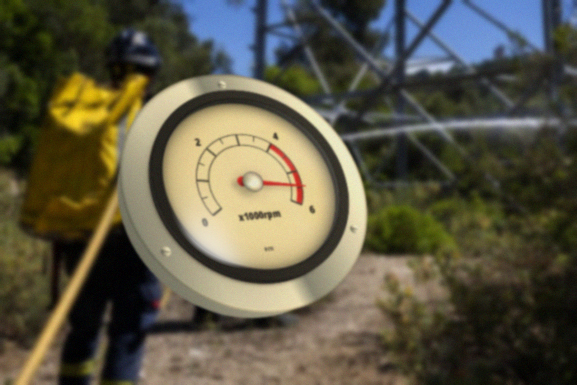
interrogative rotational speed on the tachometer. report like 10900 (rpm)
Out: 5500 (rpm)
